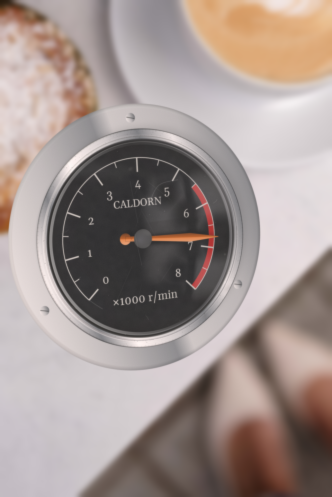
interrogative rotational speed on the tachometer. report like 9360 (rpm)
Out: 6750 (rpm)
